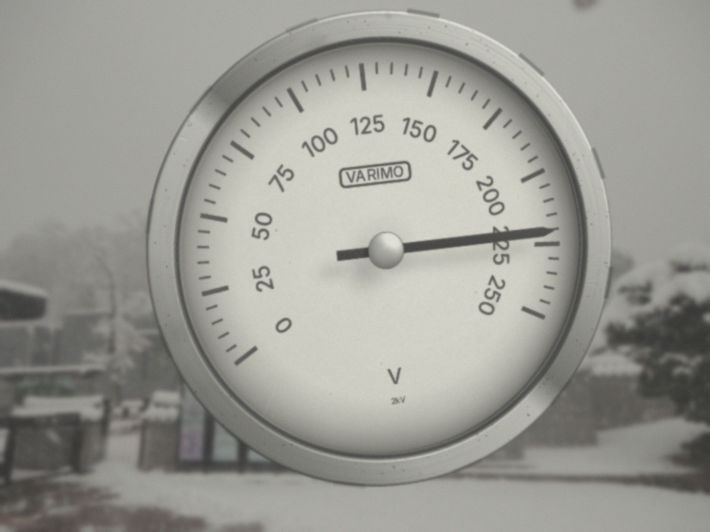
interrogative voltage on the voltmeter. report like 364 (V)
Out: 220 (V)
